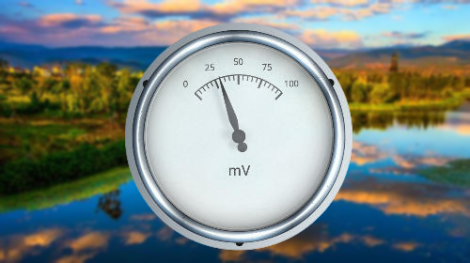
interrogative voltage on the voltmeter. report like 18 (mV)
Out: 30 (mV)
